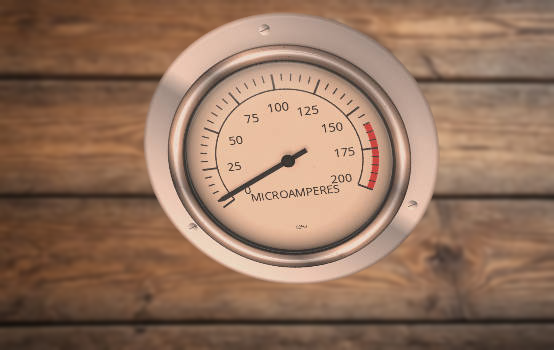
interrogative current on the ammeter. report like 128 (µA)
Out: 5 (µA)
